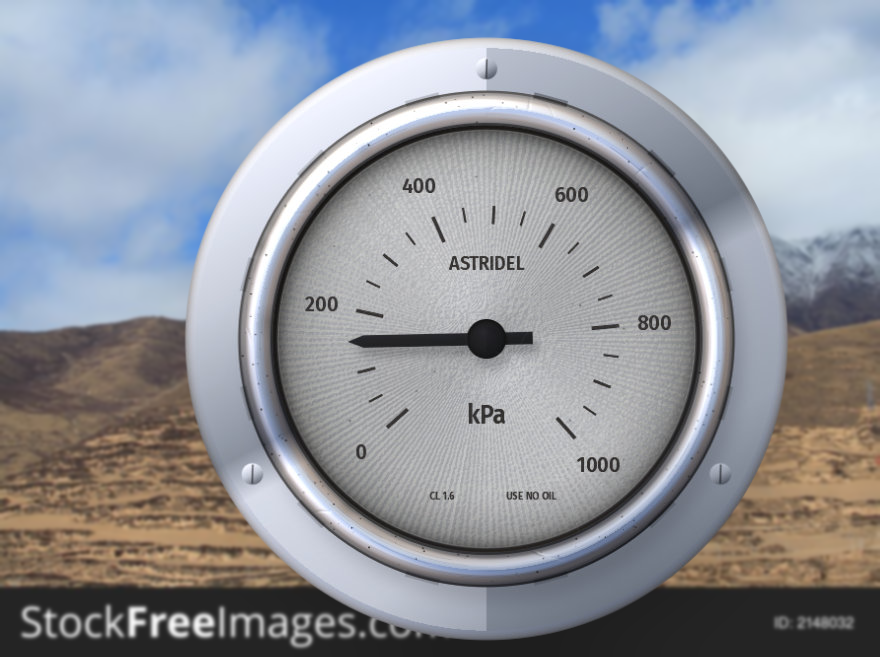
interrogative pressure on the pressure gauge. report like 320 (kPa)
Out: 150 (kPa)
